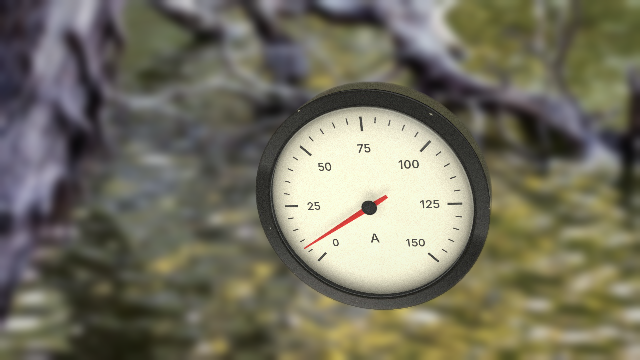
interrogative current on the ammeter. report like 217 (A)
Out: 7.5 (A)
